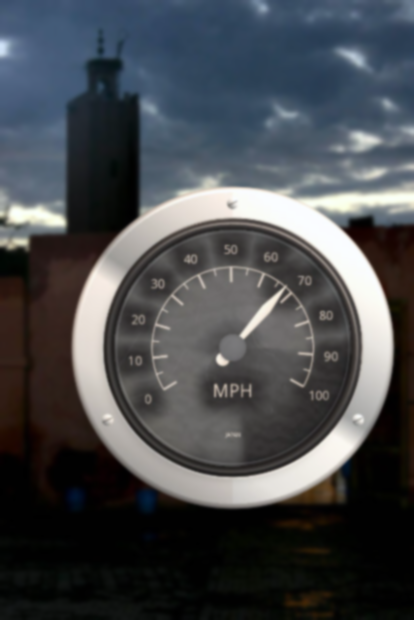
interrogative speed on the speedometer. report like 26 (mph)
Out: 67.5 (mph)
